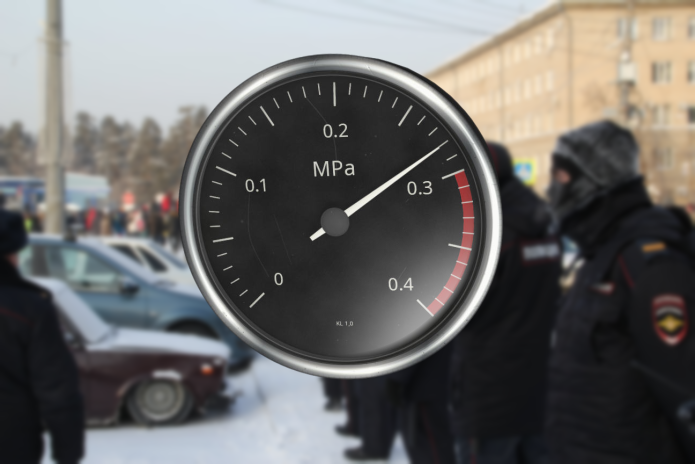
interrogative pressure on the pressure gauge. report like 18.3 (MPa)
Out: 0.28 (MPa)
